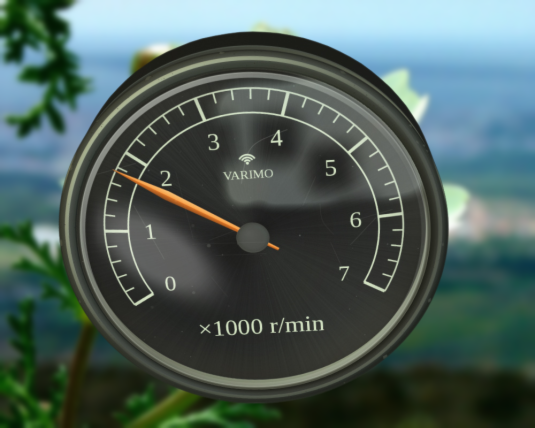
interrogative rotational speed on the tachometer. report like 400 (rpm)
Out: 1800 (rpm)
